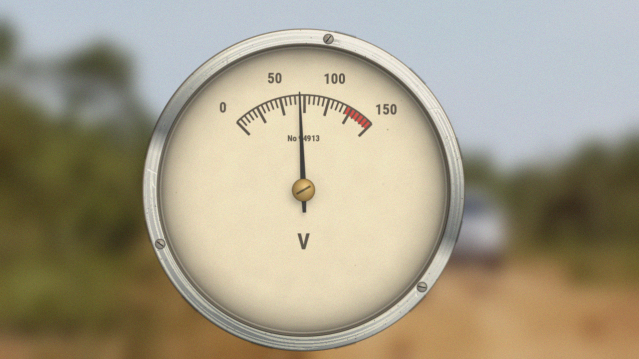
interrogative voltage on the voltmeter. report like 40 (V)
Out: 70 (V)
